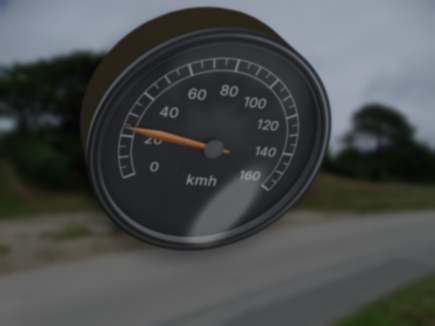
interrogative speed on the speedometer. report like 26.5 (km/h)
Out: 25 (km/h)
